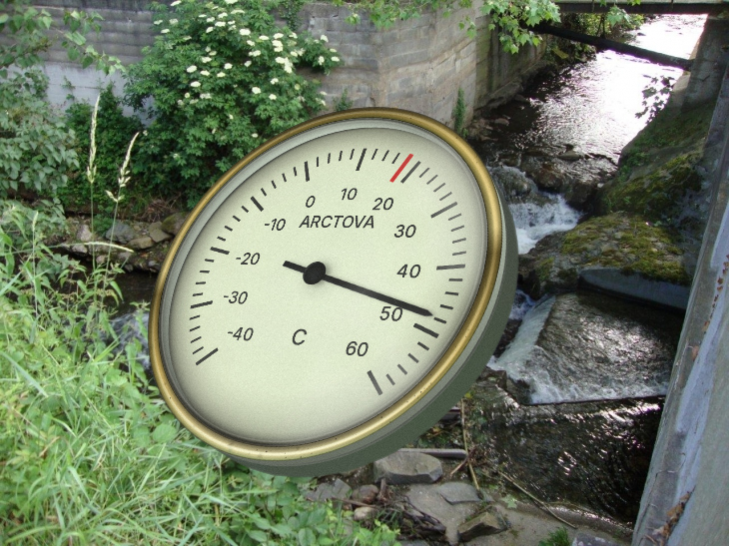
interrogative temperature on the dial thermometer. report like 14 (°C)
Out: 48 (°C)
